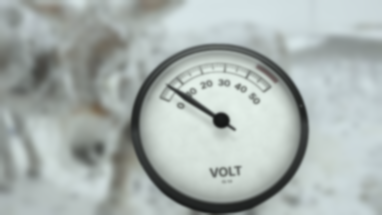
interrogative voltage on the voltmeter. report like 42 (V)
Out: 5 (V)
